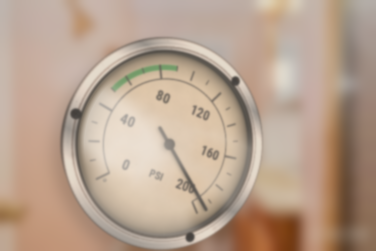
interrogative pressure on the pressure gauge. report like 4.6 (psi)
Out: 195 (psi)
